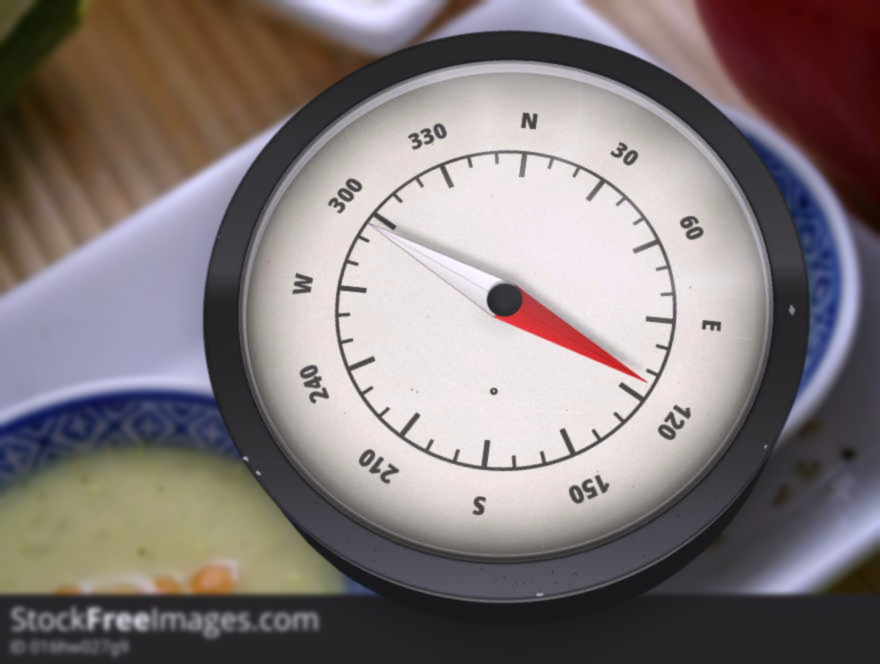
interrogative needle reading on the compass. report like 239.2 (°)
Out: 115 (°)
